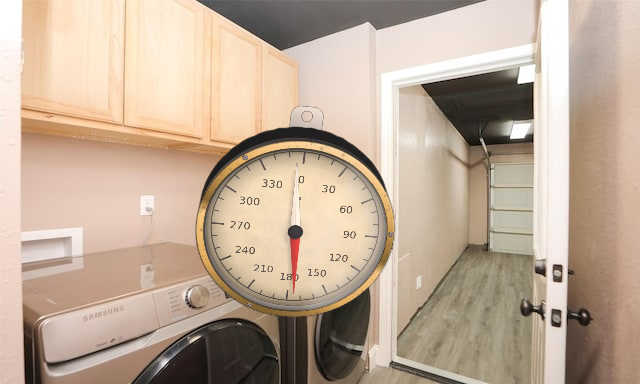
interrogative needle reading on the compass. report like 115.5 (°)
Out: 175 (°)
